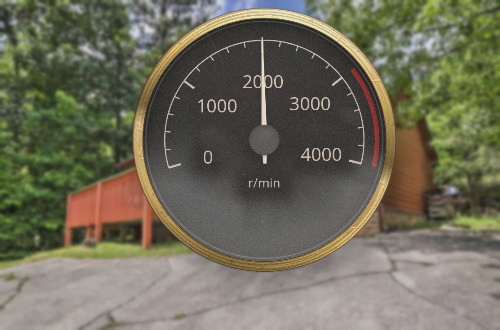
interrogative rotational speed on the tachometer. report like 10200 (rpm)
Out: 2000 (rpm)
